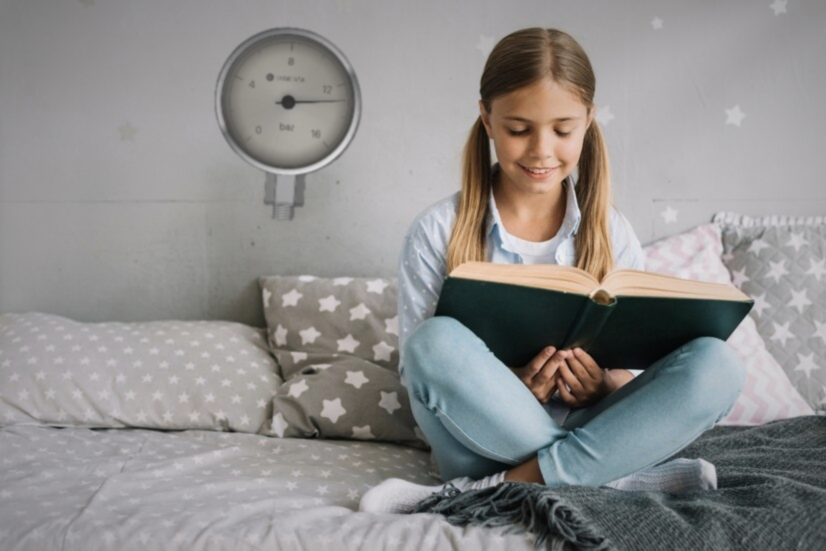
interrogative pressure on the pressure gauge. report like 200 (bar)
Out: 13 (bar)
